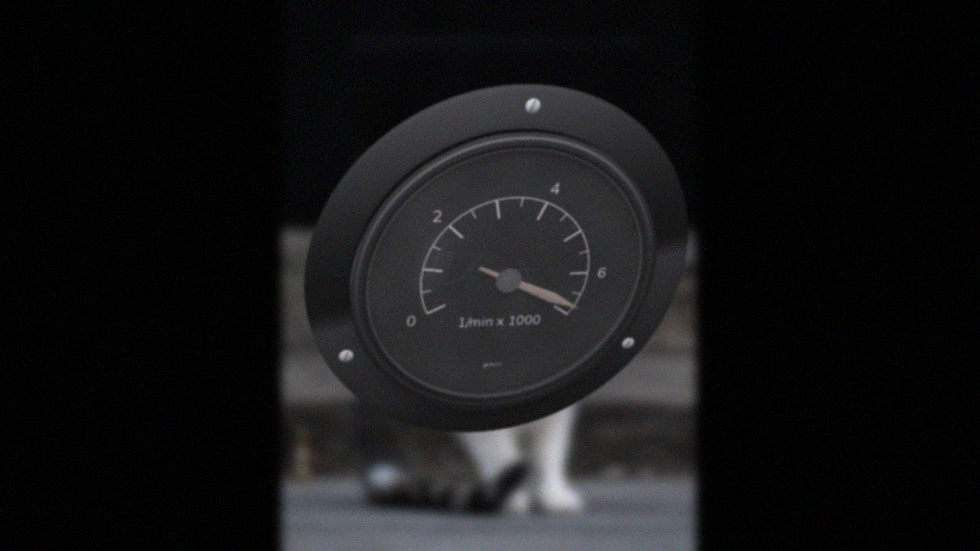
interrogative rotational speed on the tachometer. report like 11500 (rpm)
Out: 6750 (rpm)
